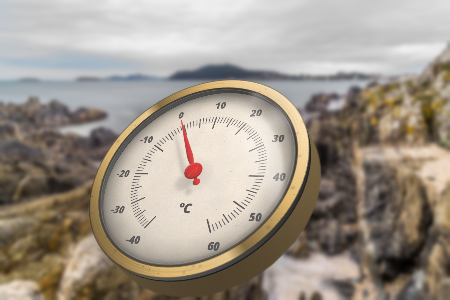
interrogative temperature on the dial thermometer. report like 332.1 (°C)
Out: 0 (°C)
